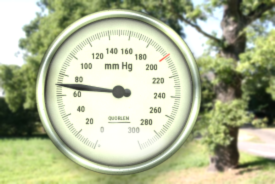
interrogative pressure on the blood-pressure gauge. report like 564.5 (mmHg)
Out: 70 (mmHg)
